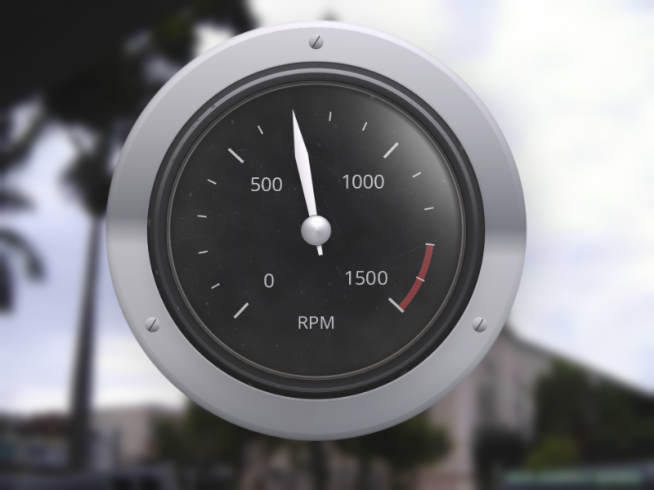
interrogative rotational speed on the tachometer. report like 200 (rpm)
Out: 700 (rpm)
